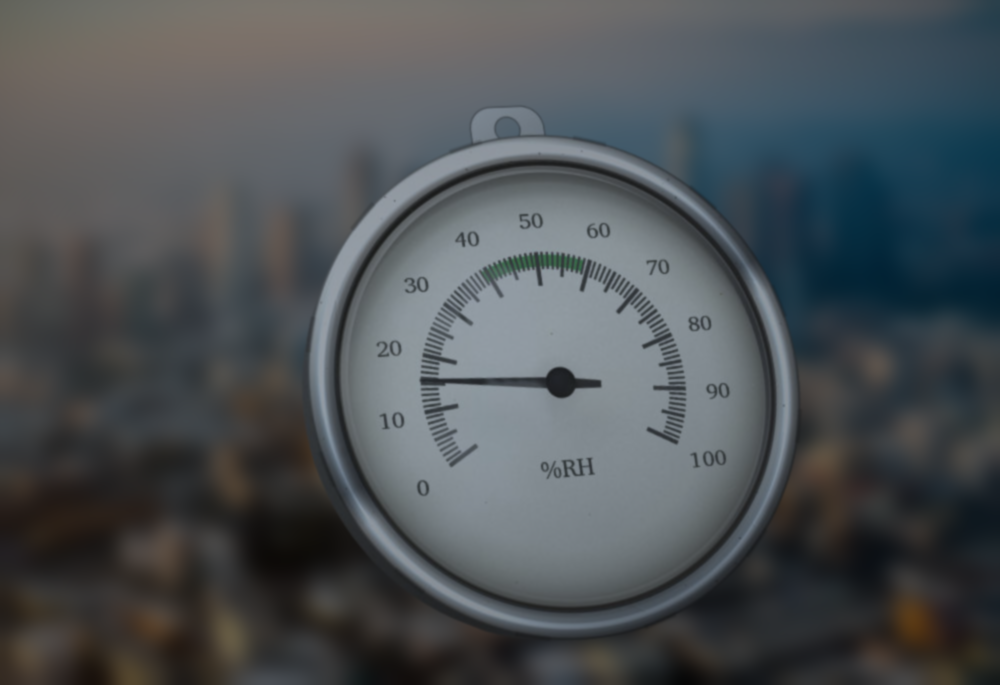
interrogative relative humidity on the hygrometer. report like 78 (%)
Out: 15 (%)
